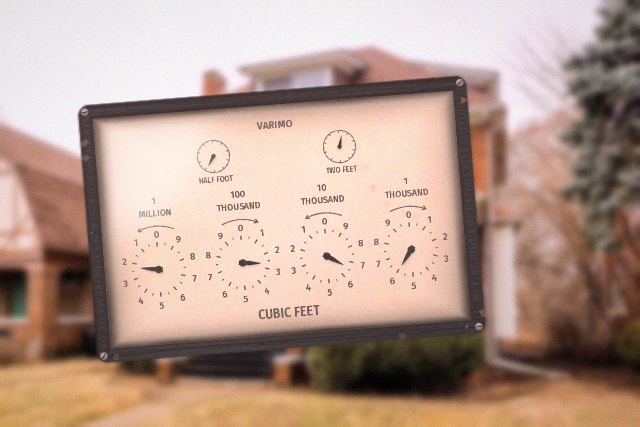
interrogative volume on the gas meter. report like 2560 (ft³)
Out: 226600 (ft³)
